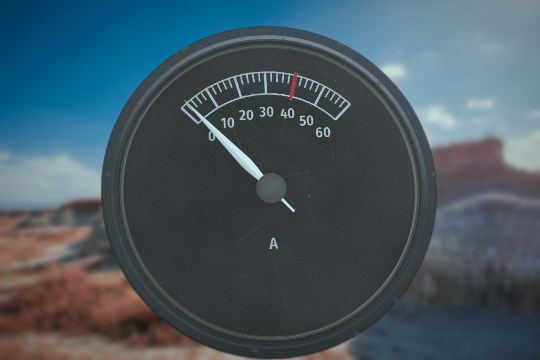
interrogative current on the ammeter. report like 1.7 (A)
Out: 2 (A)
